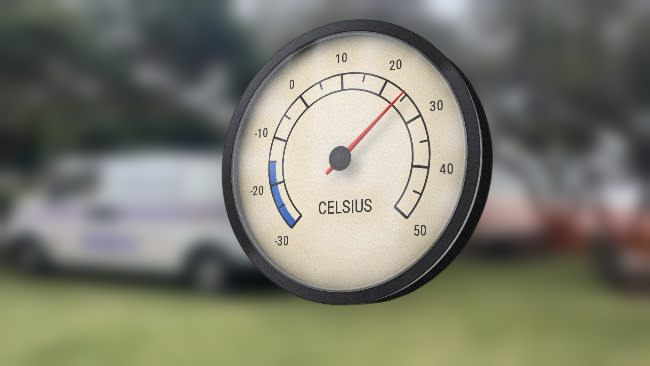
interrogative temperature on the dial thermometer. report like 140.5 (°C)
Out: 25 (°C)
